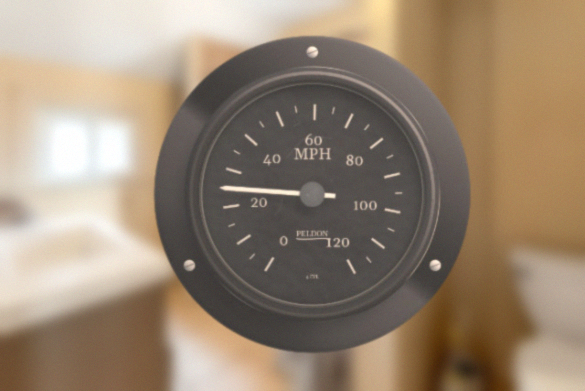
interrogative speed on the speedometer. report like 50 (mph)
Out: 25 (mph)
